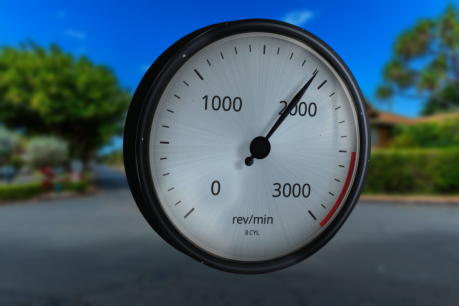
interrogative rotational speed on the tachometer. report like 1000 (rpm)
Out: 1900 (rpm)
